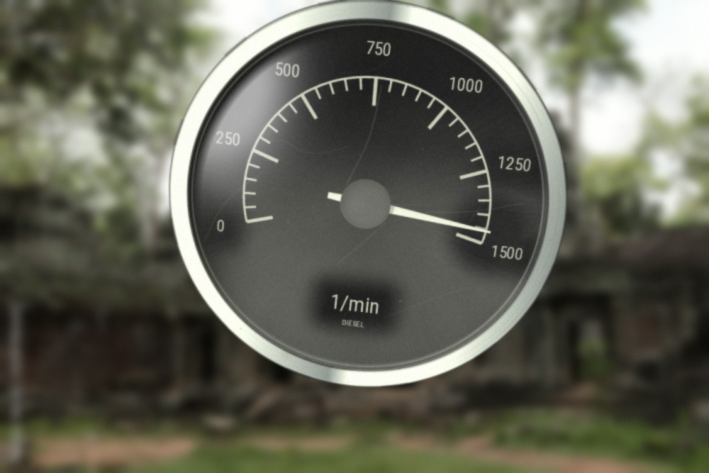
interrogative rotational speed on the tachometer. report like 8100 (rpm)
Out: 1450 (rpm)
